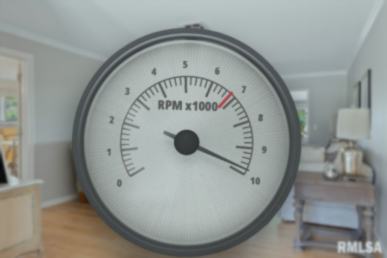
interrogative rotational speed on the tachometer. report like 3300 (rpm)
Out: 9800 (rpm)
